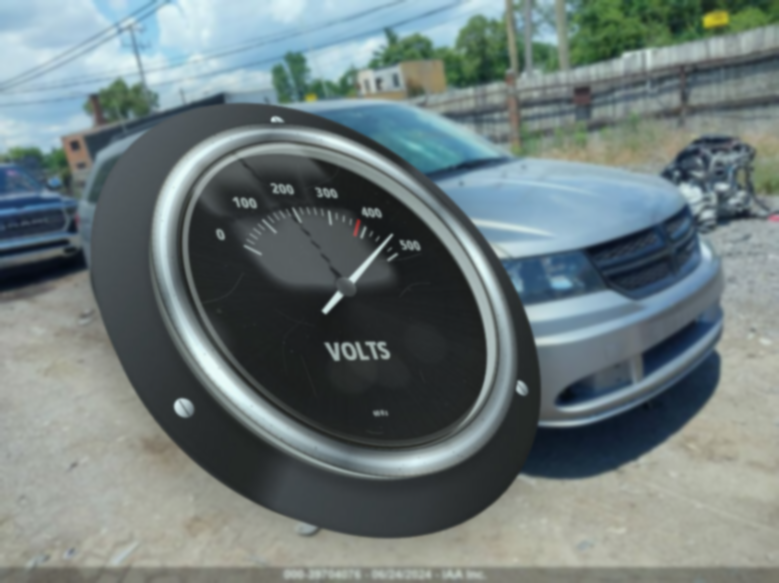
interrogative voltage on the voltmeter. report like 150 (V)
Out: 460 (V)
